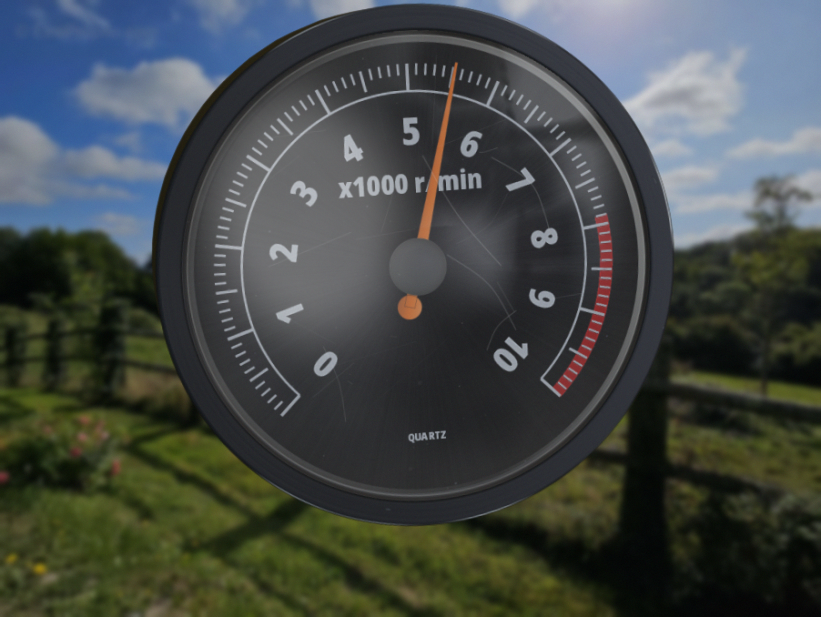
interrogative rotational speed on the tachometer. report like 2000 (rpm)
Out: 5500 (rpm)
